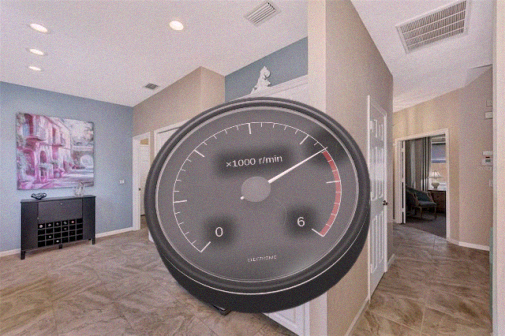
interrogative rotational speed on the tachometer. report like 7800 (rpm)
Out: 4400 (rpm)
